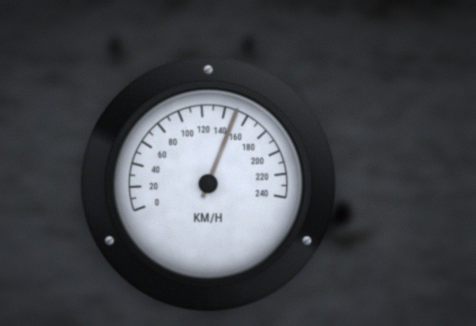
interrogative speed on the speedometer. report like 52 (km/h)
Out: 150 (km/h)
